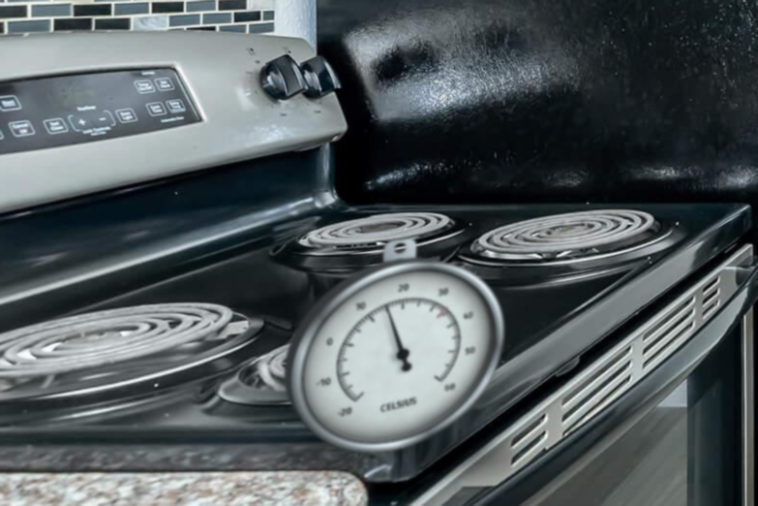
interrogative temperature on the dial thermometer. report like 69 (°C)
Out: 15 (°C)
